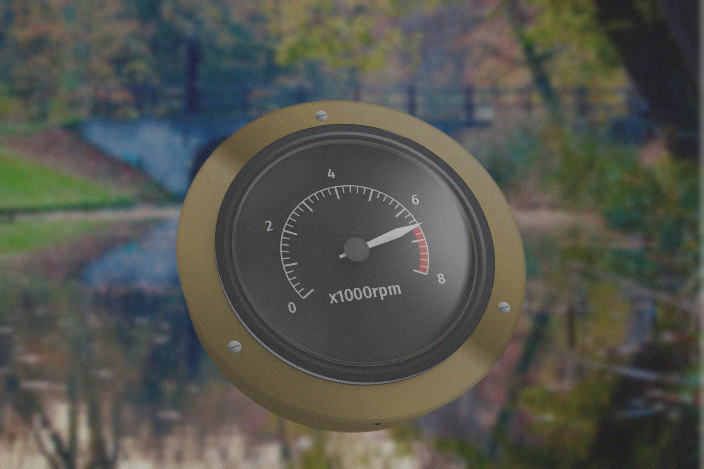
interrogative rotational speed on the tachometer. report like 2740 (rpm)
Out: 6600 (rpm)
